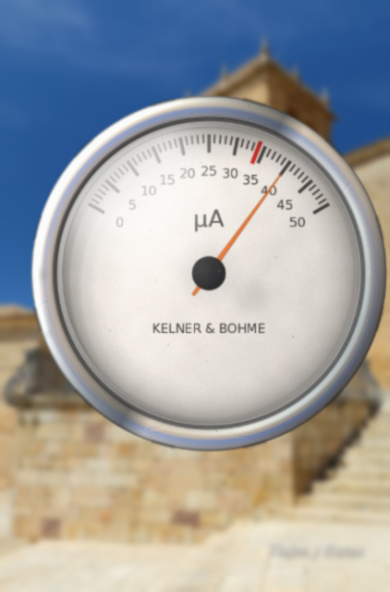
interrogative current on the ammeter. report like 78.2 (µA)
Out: 40 (µA)
